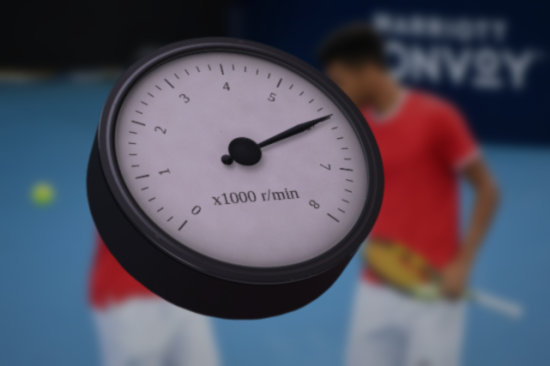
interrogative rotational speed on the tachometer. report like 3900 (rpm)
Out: 6000 (rpm)
